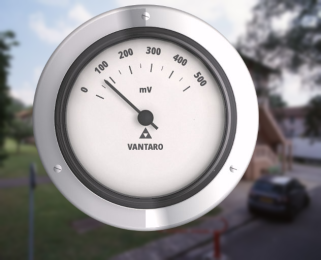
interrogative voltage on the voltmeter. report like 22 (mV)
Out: 75 (mV)
